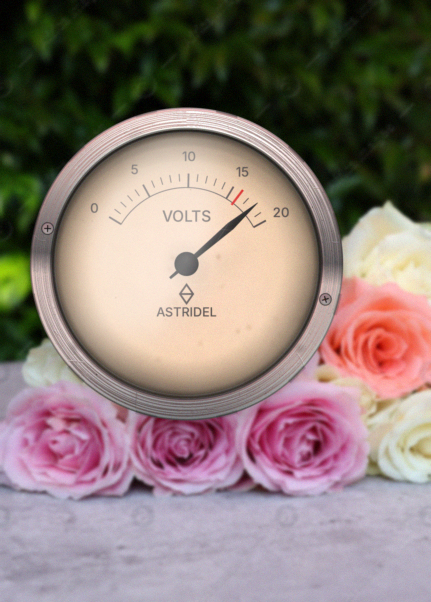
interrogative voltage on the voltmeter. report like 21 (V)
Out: 18 (V)
